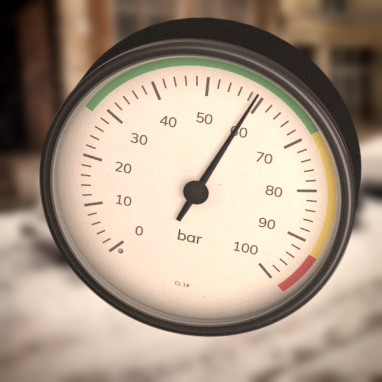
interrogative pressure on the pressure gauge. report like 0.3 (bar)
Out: 59 (bar)
